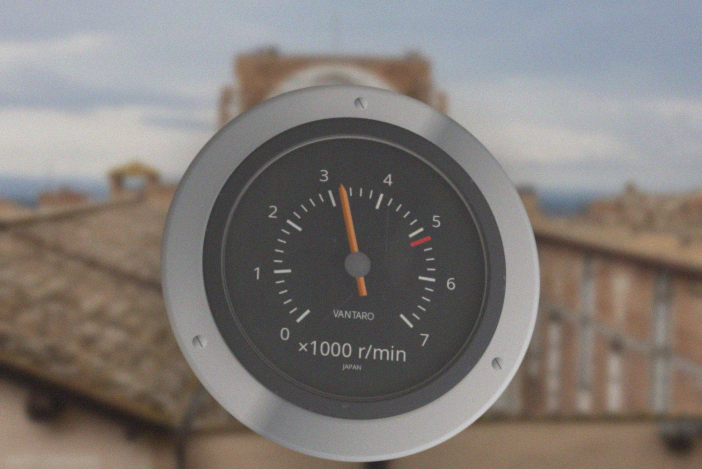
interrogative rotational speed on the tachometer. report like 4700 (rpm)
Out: 3200 (rpm)
